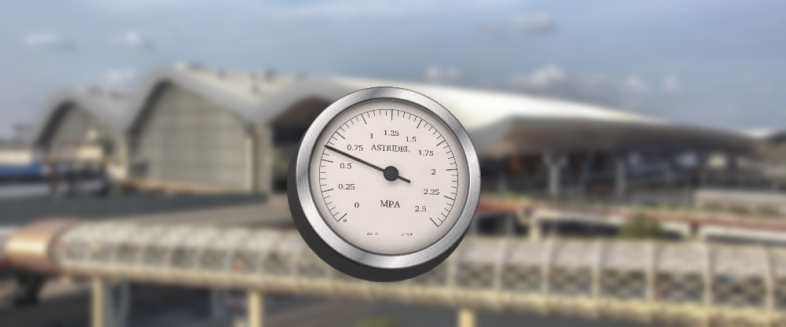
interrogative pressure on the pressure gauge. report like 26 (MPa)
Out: 0.6 (MPa)
